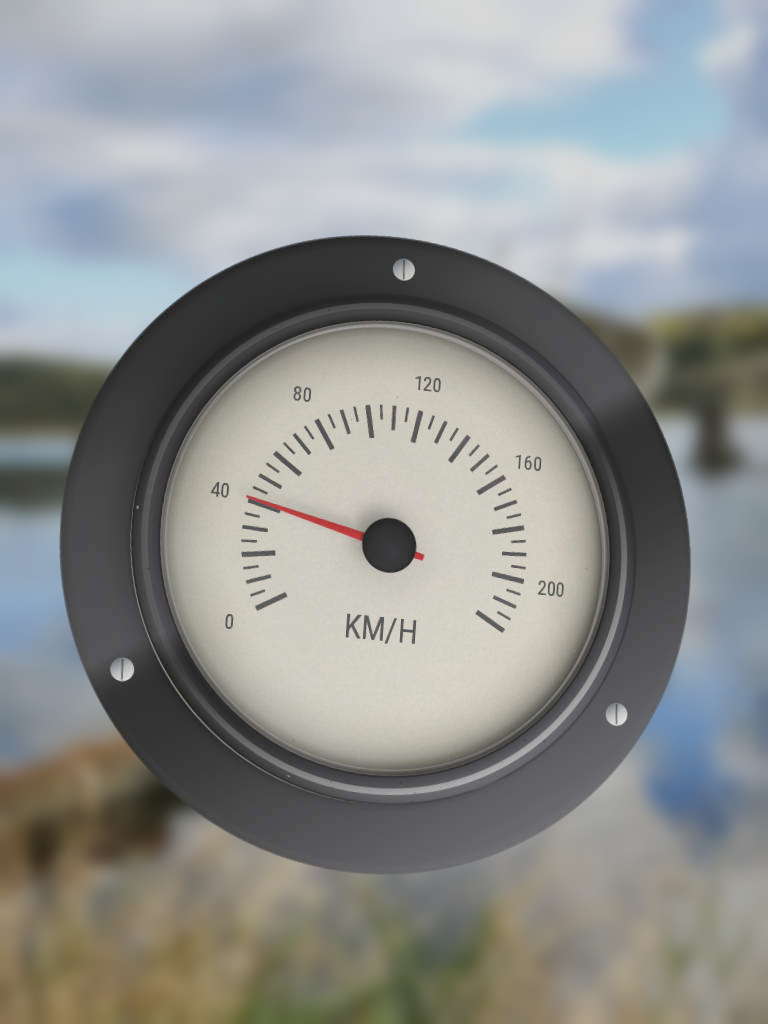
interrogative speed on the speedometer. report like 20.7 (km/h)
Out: 40 (km/h)
